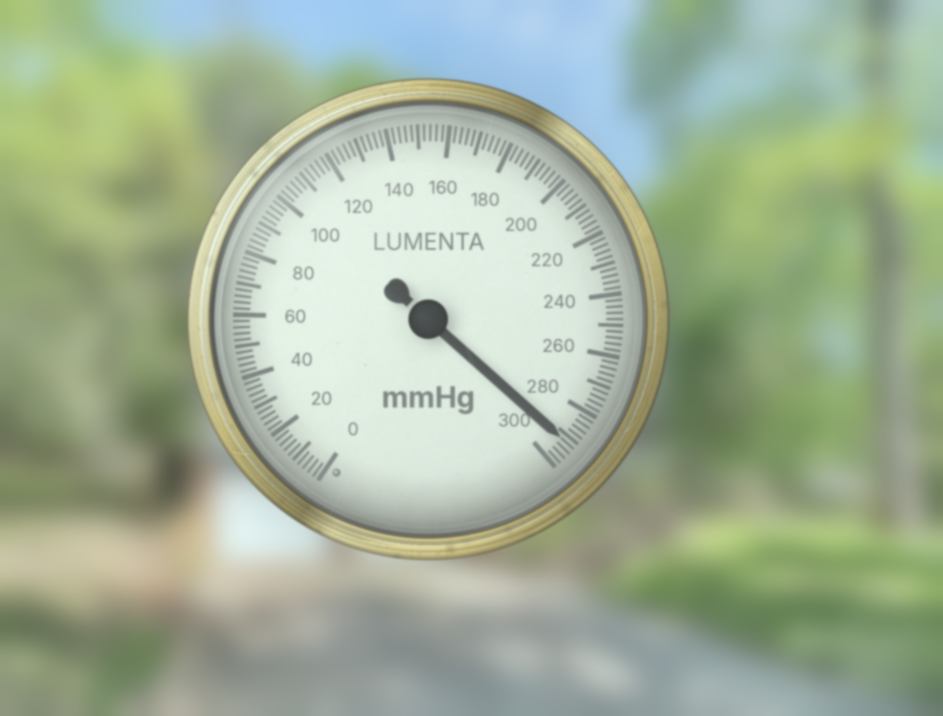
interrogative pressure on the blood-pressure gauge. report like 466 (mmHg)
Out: 292 (mmHg)
